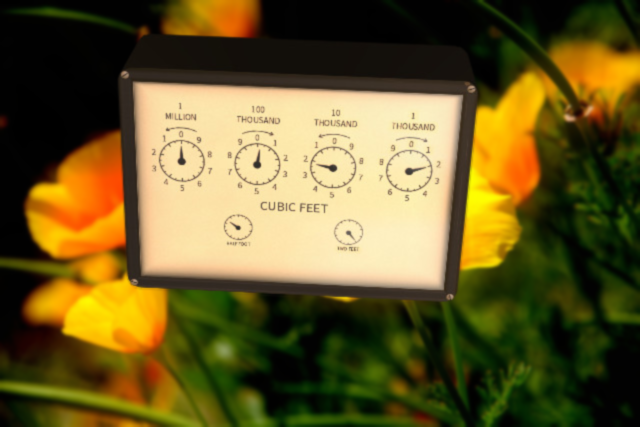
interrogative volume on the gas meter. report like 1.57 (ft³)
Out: 2200 (ft³)
